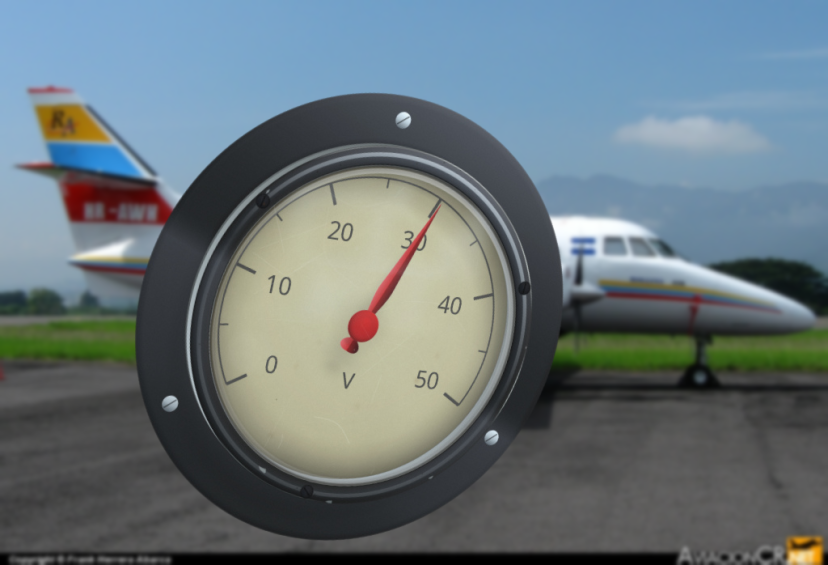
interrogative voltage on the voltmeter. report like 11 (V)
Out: 30 (V)
